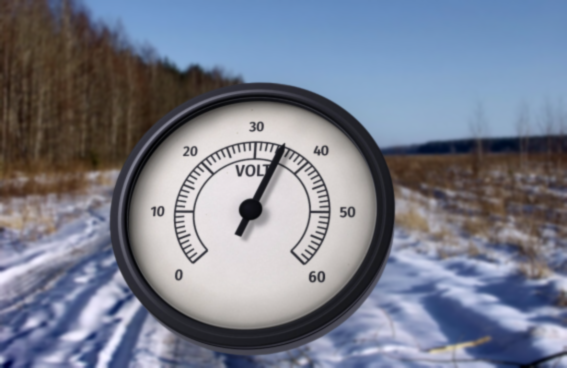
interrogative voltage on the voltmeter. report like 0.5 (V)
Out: 35 (V)
